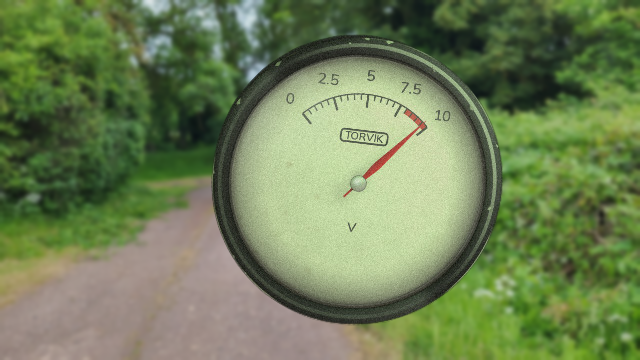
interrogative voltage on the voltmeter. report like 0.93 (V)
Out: 9.5 (V)
